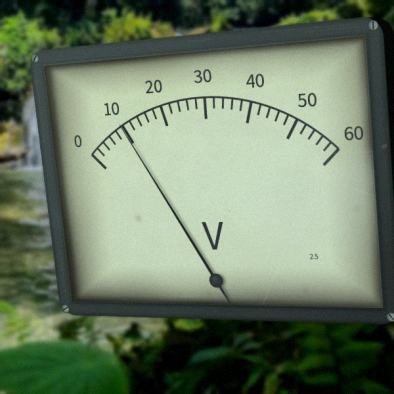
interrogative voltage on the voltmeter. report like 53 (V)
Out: 10 (V)
